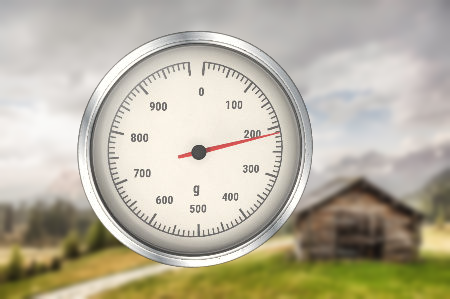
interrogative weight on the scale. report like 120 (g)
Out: 210 (g)
